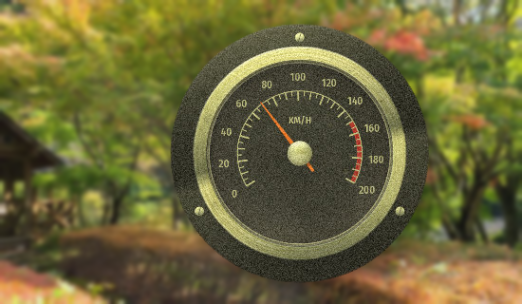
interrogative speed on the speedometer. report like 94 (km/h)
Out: 70 (km/h)
